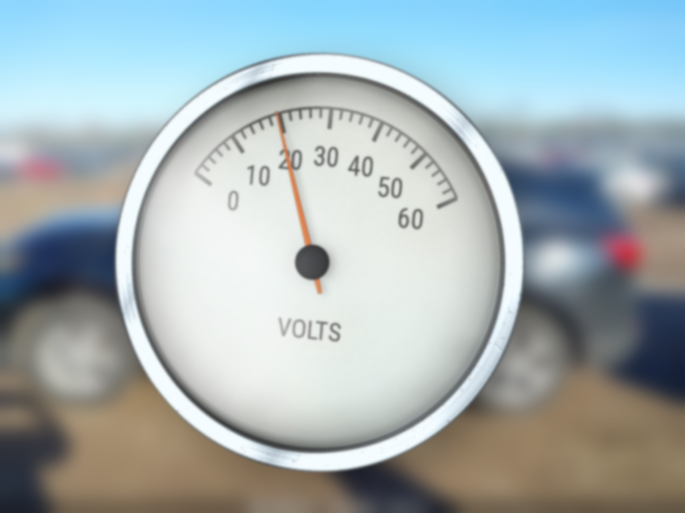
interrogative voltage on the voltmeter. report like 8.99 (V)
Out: 20 (V)
